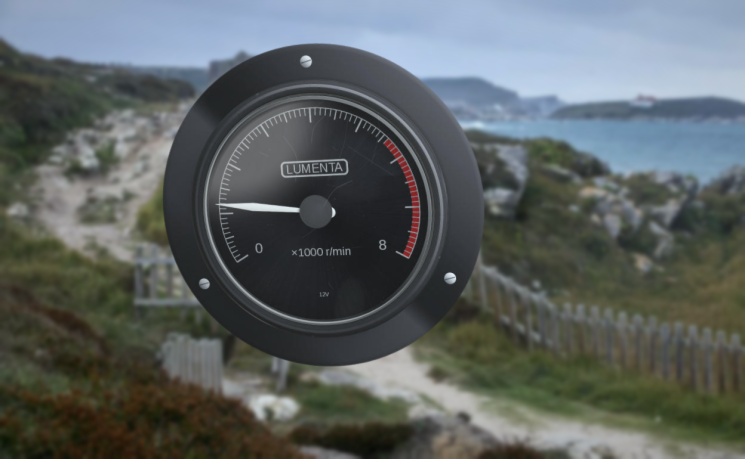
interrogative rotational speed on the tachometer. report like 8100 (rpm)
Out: 1200 (rpm)
